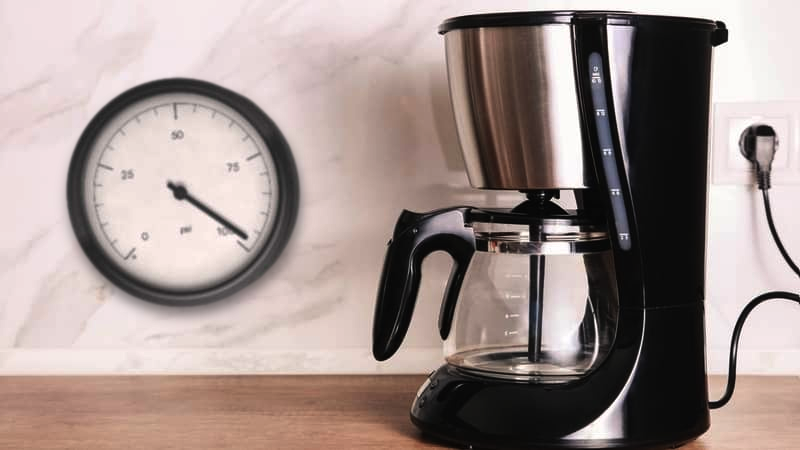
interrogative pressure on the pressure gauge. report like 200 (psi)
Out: 97.5 (psi)
